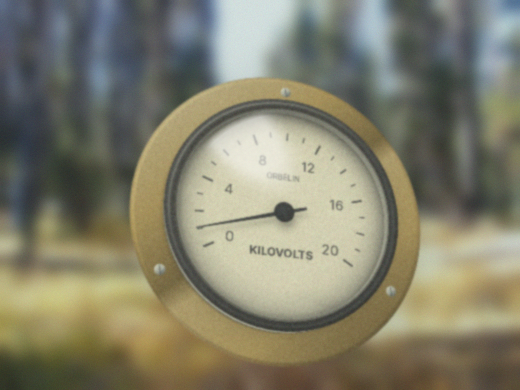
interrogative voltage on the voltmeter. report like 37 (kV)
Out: 1 (kV)
